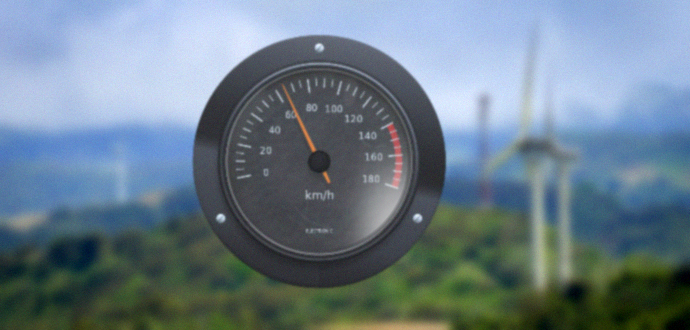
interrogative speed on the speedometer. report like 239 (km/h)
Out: 65 (km/h)
